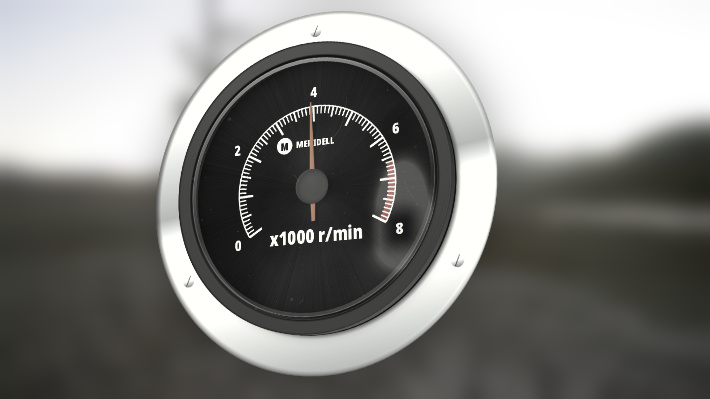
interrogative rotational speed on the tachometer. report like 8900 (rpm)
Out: 4000 (rpm)
